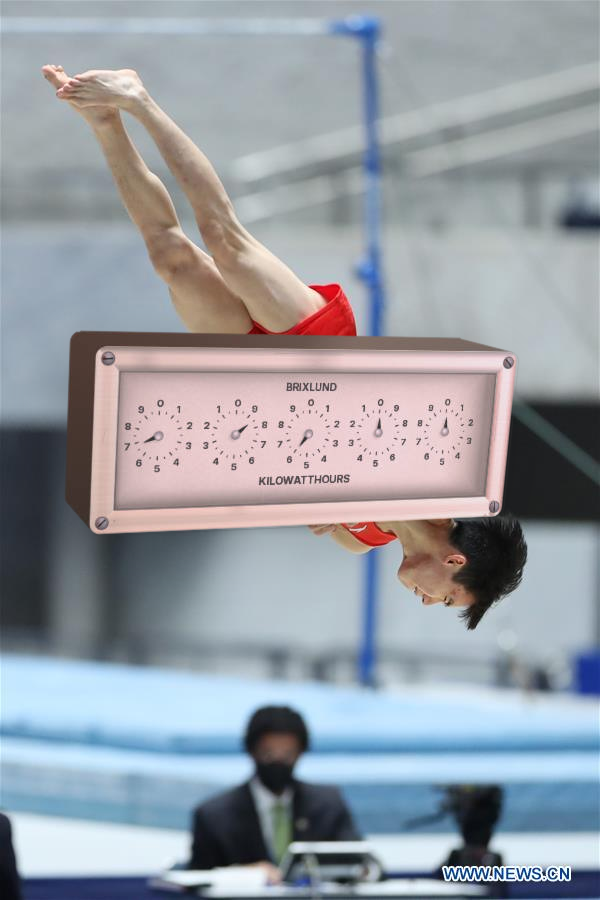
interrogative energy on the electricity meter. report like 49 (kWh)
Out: 68600 (kWh)
